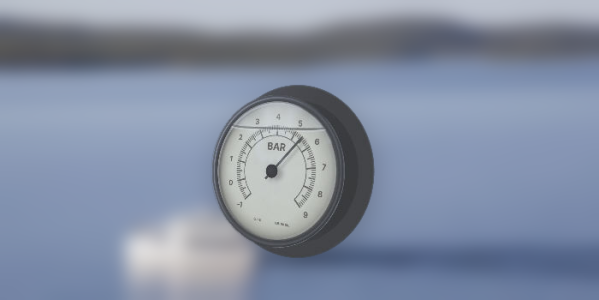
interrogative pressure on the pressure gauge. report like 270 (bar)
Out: 5.5 (bar)
